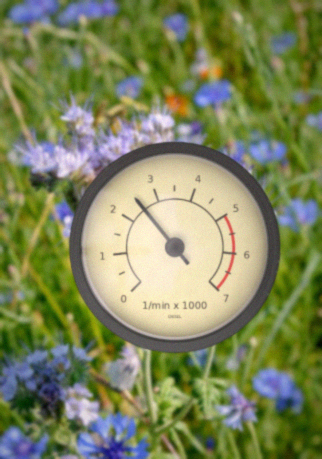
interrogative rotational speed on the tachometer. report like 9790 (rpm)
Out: 2500 (rpm)
